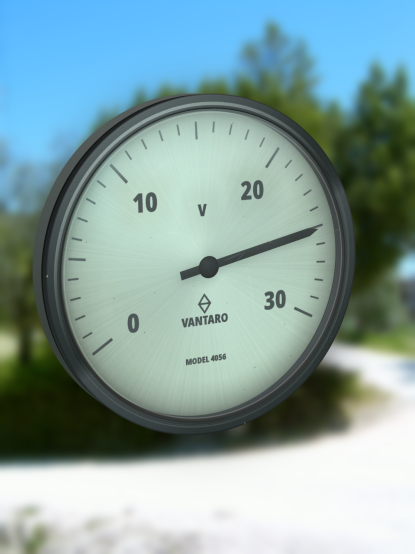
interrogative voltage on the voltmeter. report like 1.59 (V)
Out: 25 (V)
